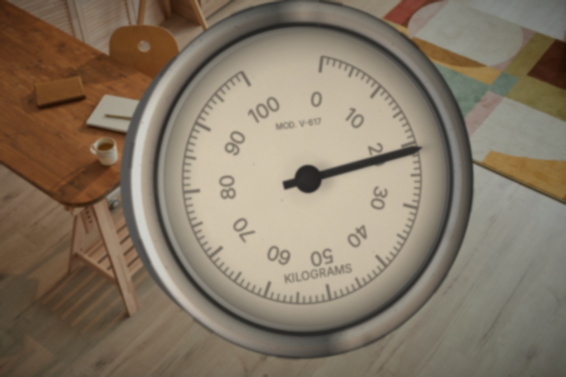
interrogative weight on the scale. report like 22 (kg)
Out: 21 (kg)
